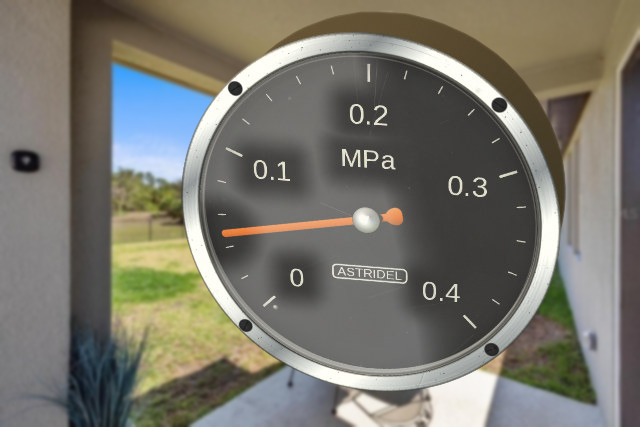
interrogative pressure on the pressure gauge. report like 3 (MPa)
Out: 0.05 (MPa)
